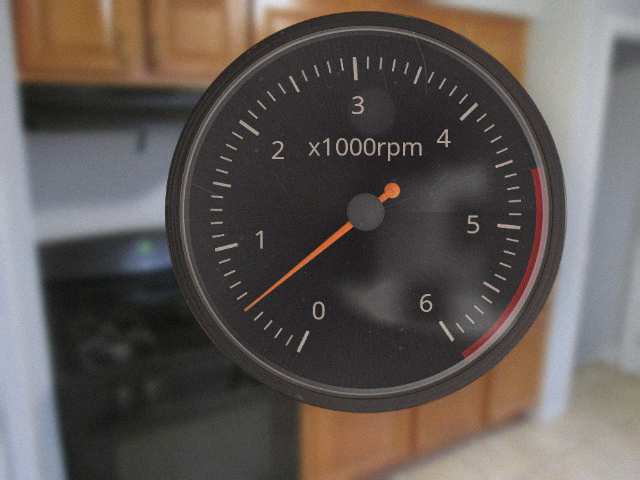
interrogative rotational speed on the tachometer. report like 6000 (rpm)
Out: 500 (rpm)
